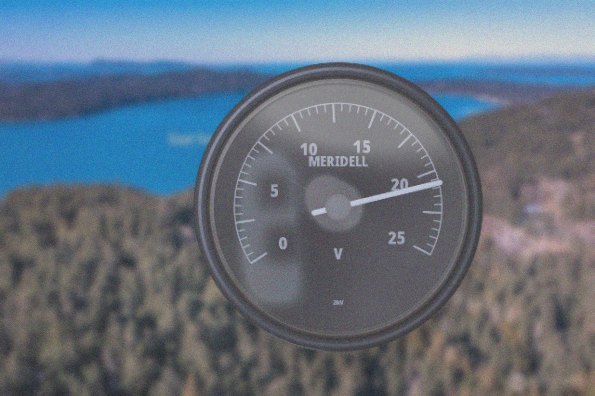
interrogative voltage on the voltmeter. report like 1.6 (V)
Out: 20.75 (V)
